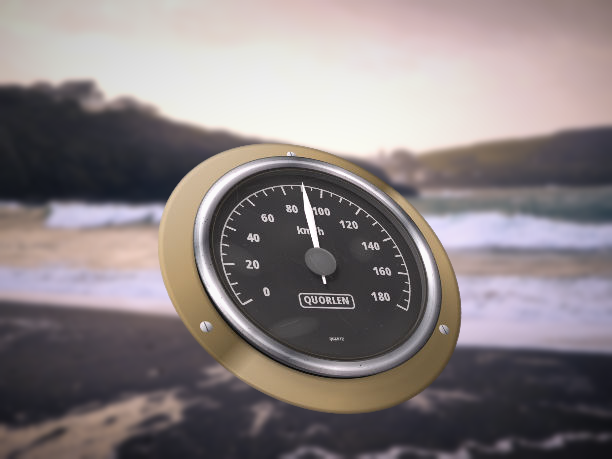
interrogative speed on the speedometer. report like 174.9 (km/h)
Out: 90 (km/h)
